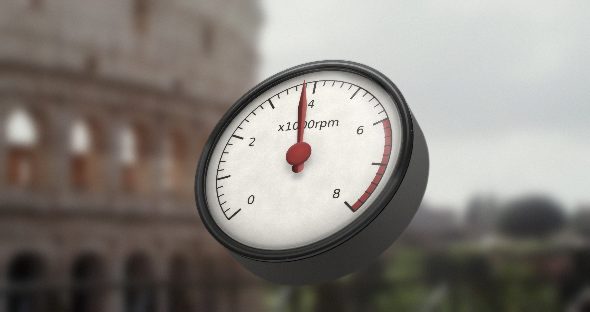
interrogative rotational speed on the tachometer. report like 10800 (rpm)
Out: 3800 (rpm)
